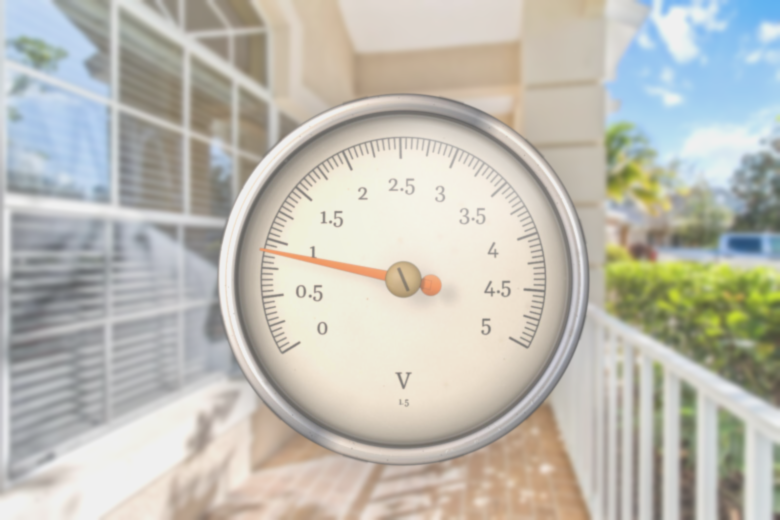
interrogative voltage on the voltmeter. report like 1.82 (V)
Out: 0.9 (V)
